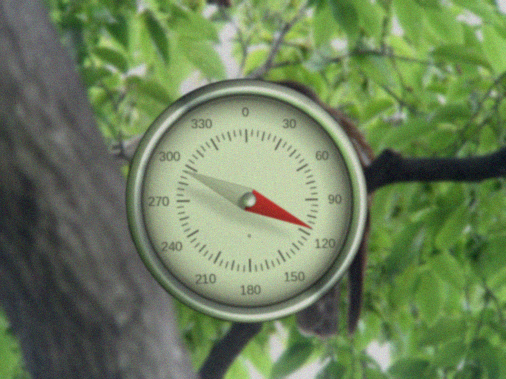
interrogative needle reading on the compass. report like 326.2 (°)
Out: 115 (°)
